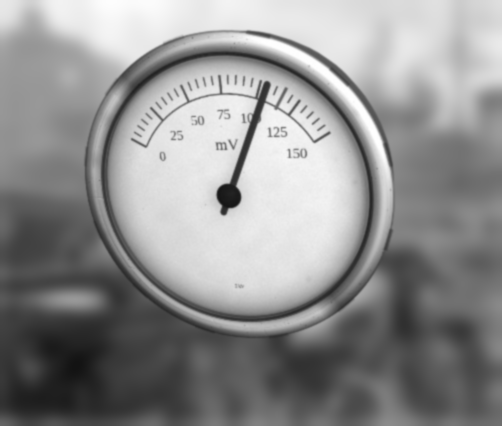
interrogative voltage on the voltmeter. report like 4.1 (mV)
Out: 105 (mV)
